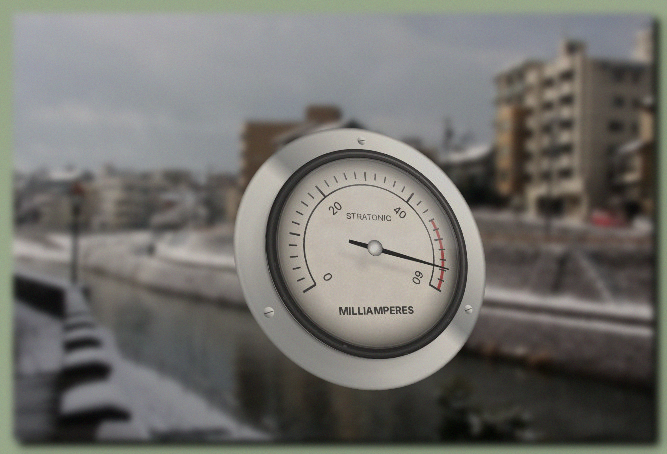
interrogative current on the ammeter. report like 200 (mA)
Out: 56 (mA)
